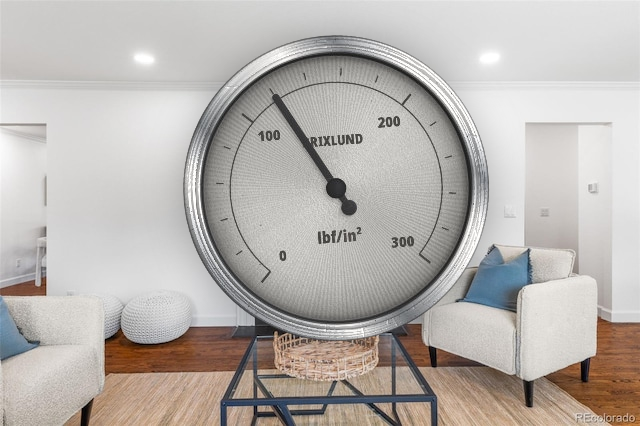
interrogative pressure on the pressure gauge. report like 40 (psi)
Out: 120 (psi)
